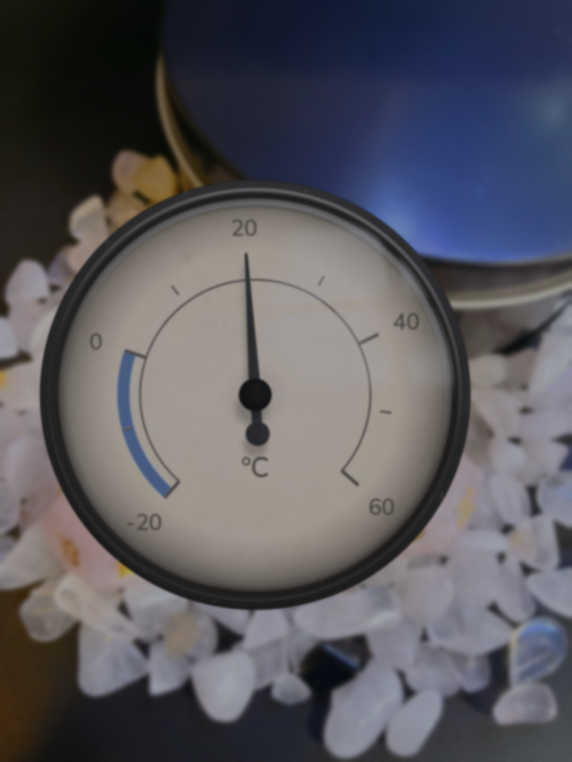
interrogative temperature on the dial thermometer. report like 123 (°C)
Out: 20 (°C)
